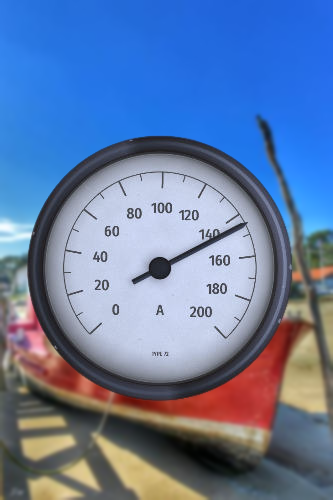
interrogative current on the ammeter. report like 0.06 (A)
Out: 145 (A)
